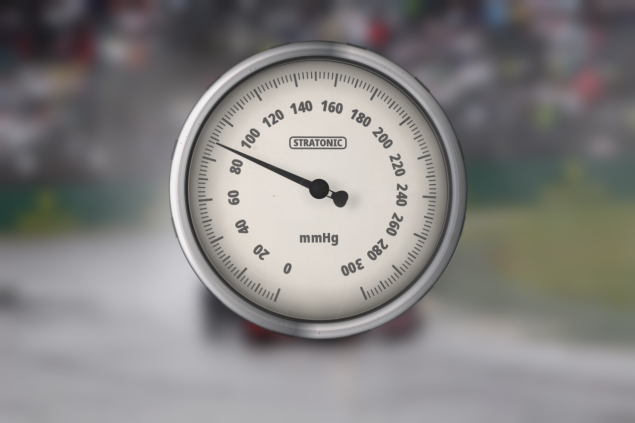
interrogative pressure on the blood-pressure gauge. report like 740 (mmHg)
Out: 88 (mmHg)
